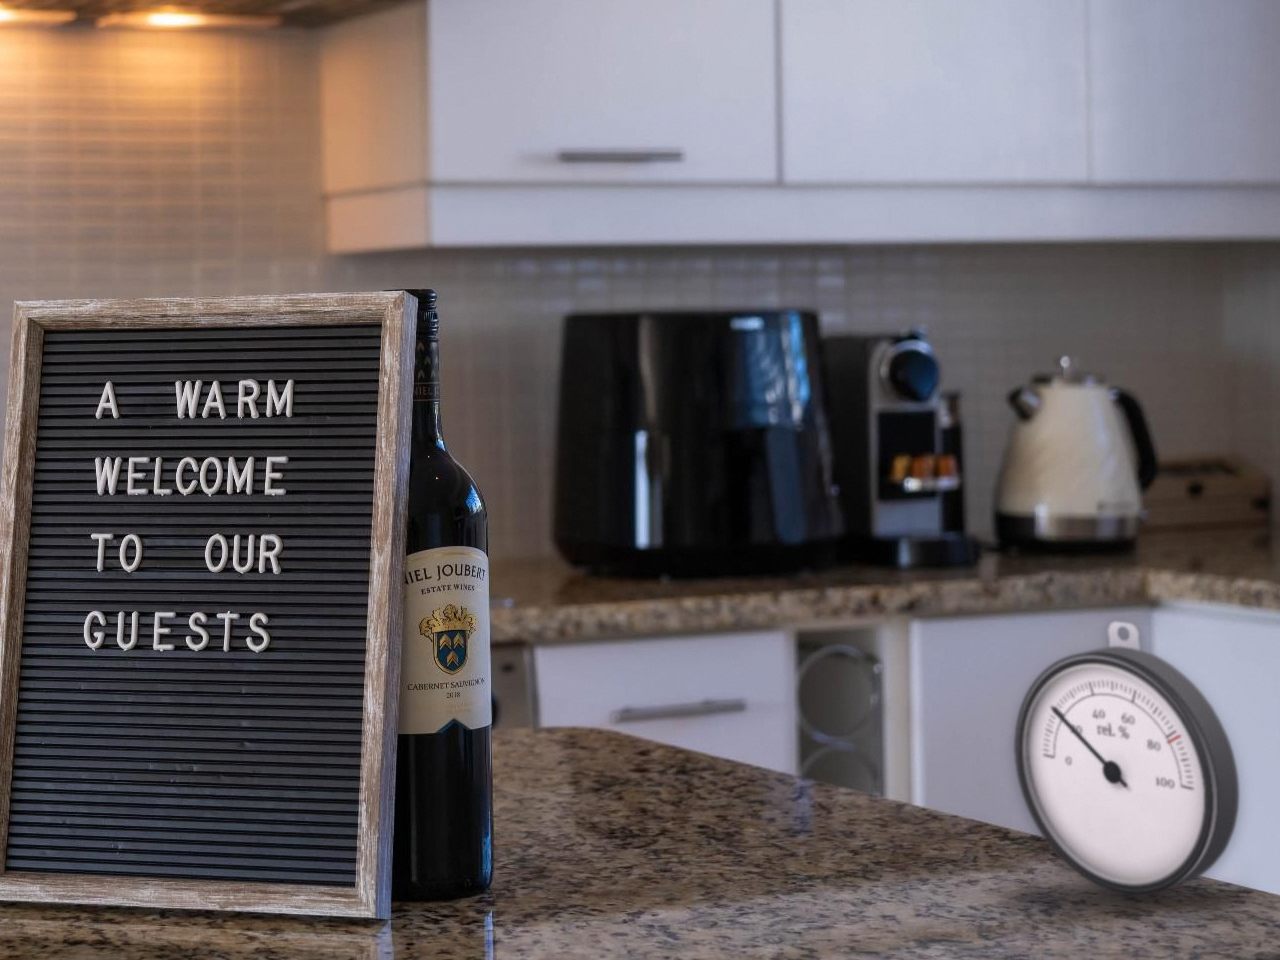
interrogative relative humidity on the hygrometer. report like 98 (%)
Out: 20 (%)
